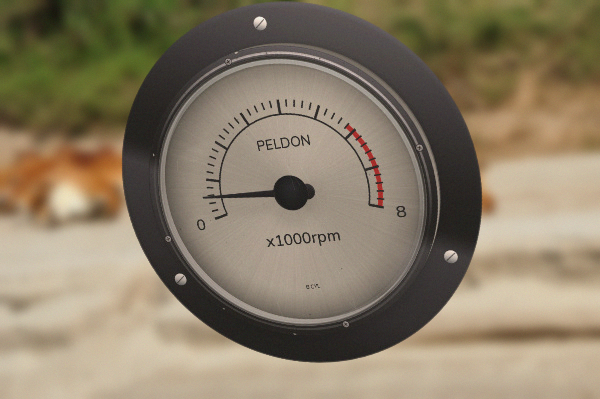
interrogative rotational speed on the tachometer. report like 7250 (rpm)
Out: 600 (rpm)
